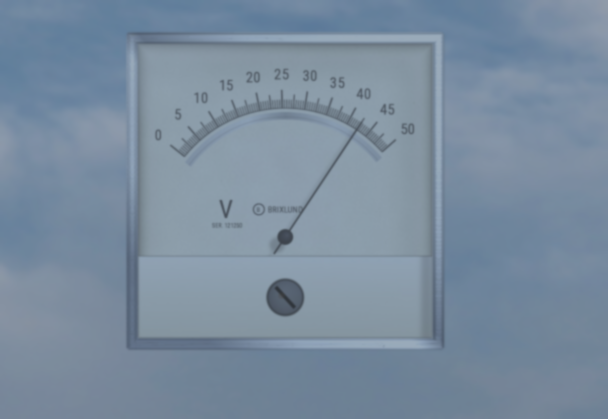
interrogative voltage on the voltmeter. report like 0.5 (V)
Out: 42.5 (V)
